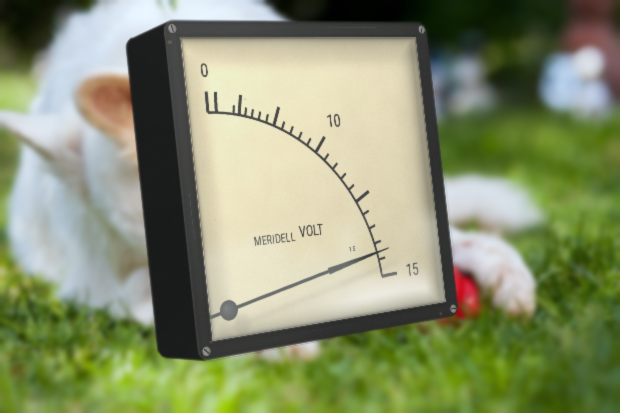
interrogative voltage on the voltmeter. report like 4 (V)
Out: 14.25 (V)
